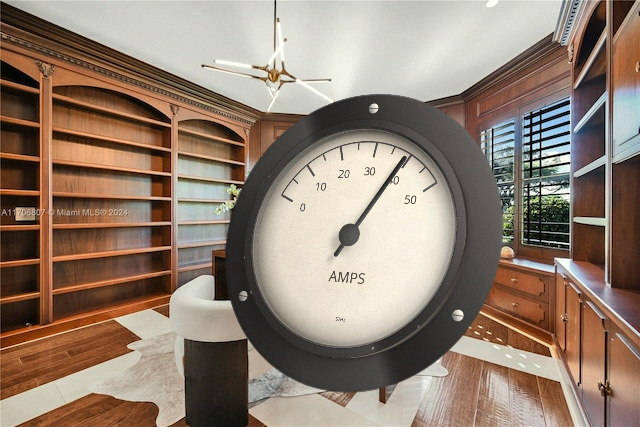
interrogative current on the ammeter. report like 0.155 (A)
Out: 40 (A)
